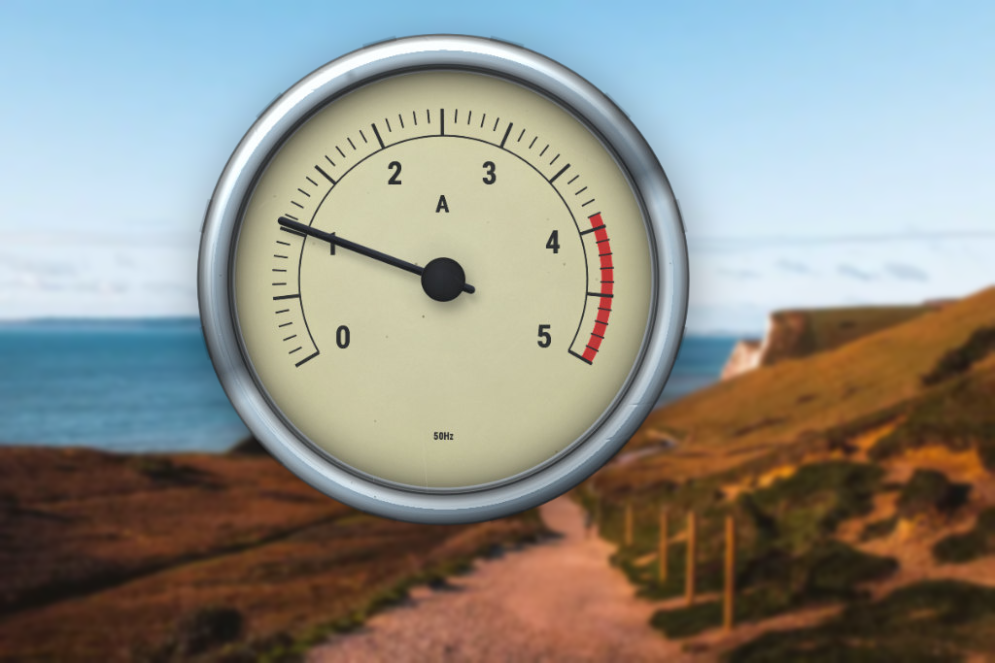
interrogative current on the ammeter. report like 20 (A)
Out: 1.05 (A)
